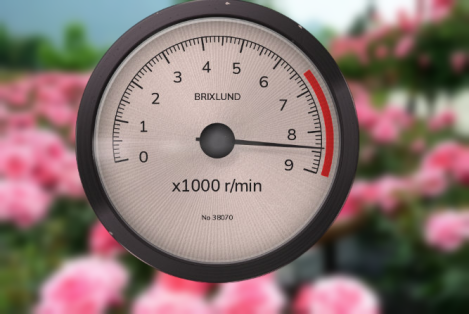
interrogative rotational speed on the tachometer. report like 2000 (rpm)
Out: 8400 (rpm)
